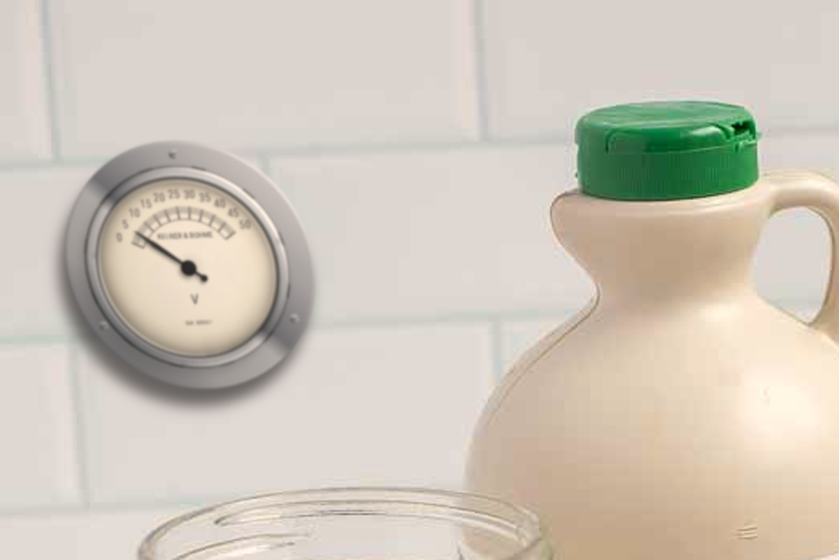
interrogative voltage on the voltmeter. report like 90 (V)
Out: 5 (V)
